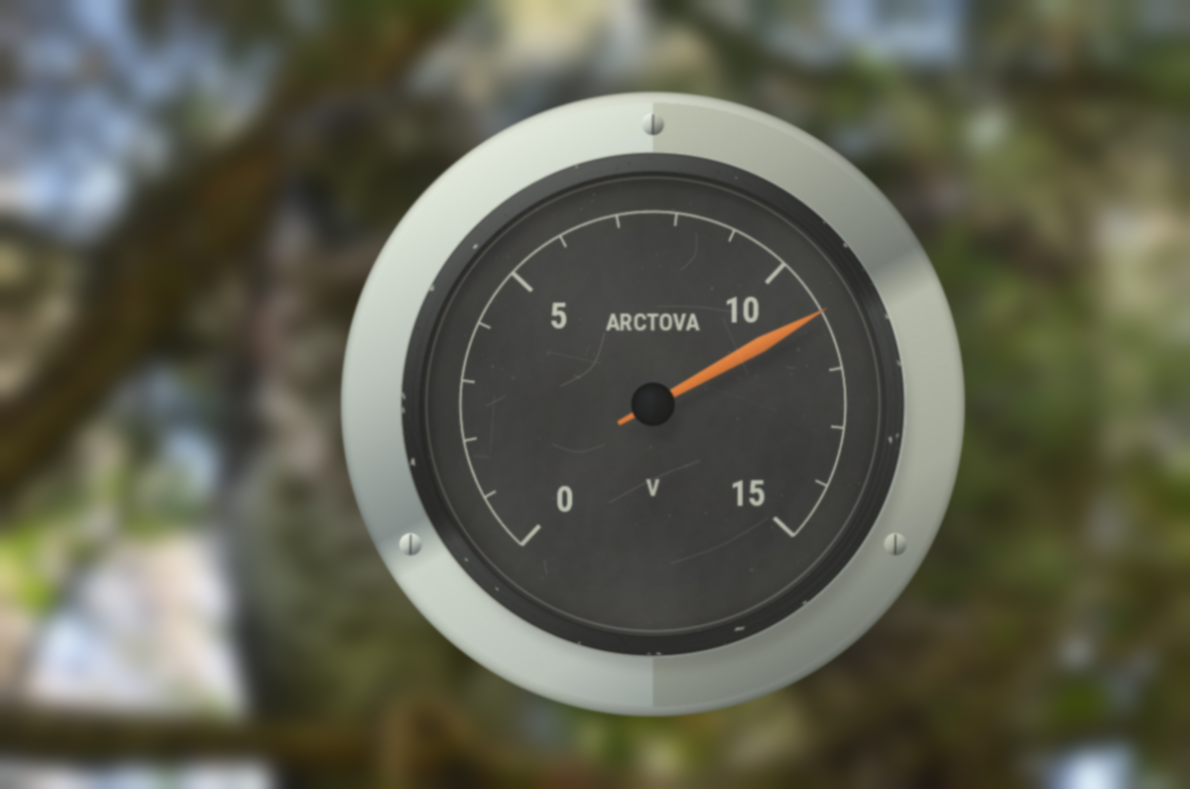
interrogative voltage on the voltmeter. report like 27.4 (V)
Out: 11 (V)
